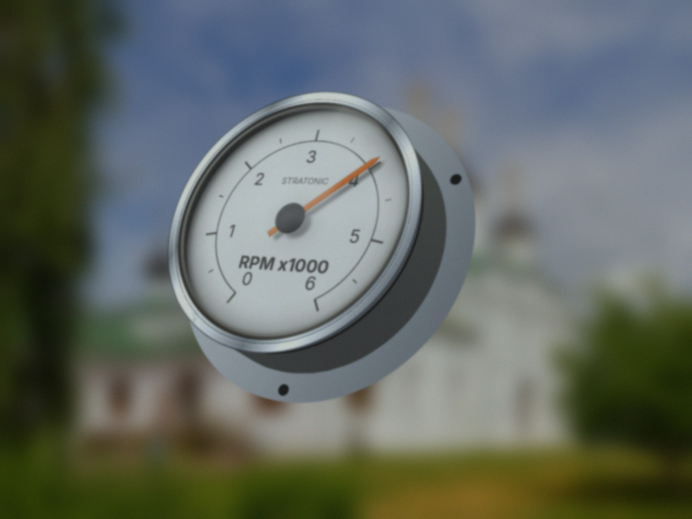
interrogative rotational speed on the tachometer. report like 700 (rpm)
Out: 4000 (rpm)
